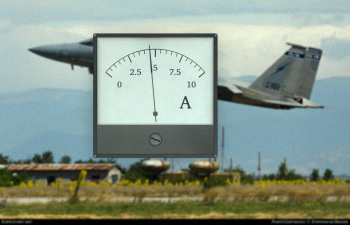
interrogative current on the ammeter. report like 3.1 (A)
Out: 4.5 (A)
